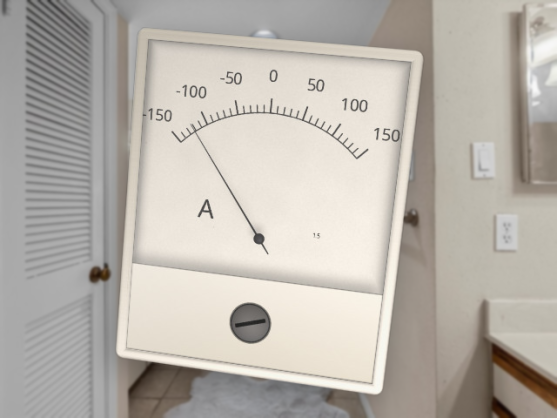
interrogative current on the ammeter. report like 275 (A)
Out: -120 (A)
